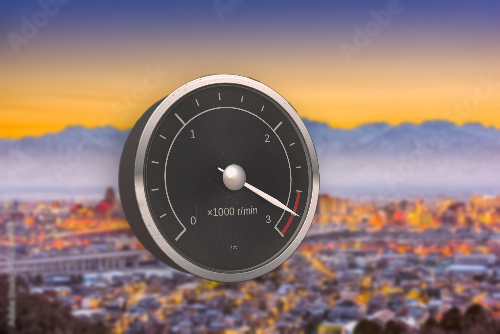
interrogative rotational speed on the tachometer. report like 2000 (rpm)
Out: 2800 (rpm)
